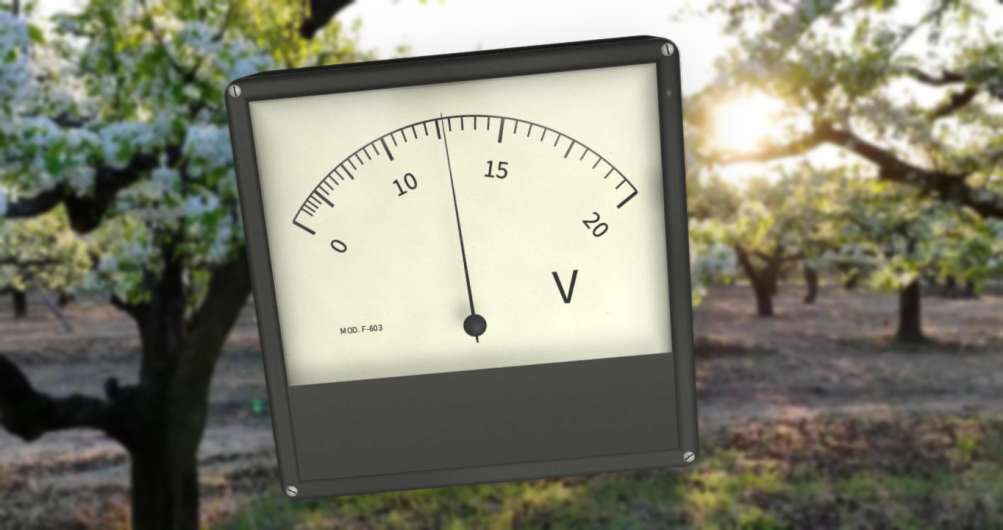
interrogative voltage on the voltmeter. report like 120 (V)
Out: 12.75 (V)
